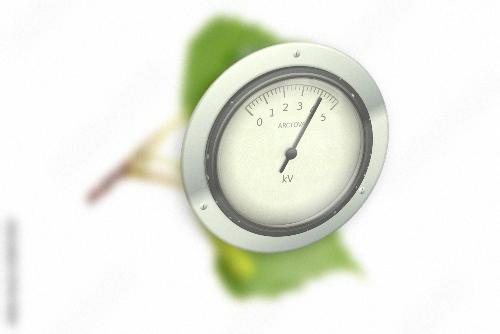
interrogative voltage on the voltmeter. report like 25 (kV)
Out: 4 (kV)
